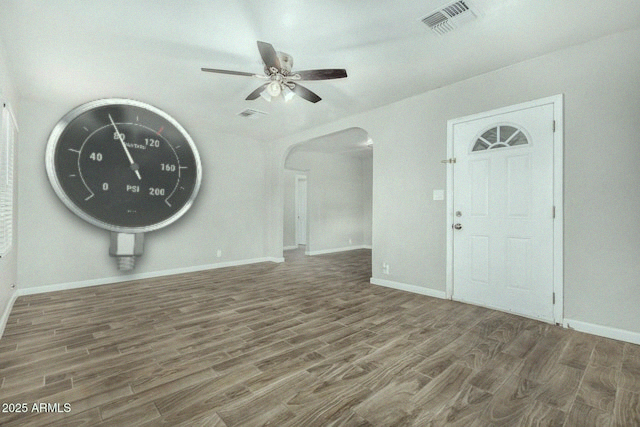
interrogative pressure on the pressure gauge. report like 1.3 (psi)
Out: 80 (psi)
